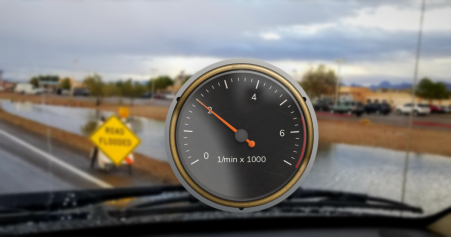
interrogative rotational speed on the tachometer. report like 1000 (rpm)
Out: 2000 (rpm)
